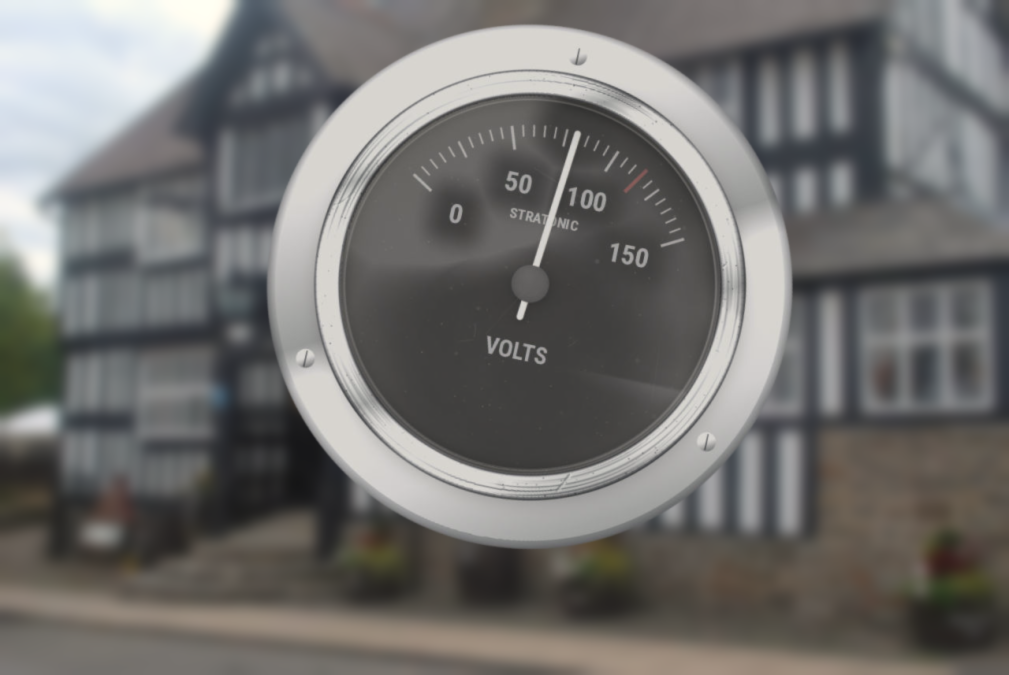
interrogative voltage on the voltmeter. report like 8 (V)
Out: 80 (V)
